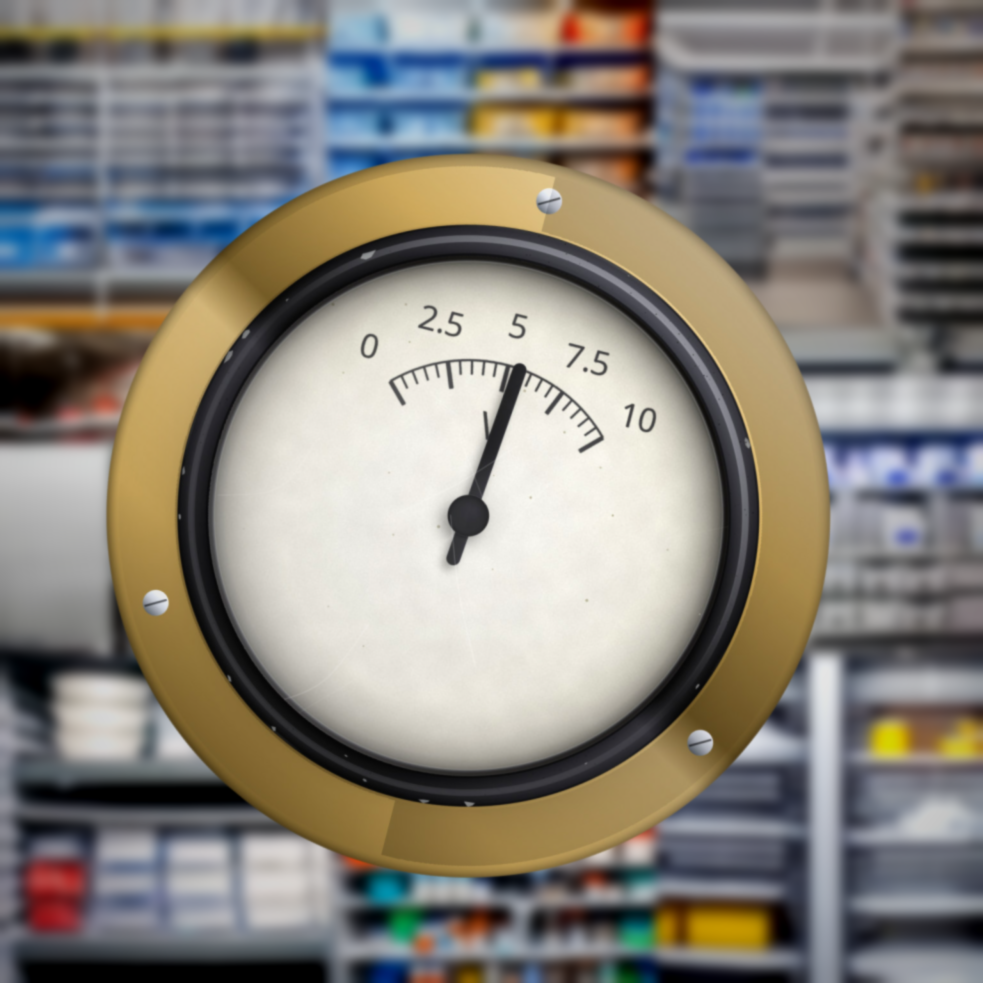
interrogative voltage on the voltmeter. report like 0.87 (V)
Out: 5.5 (V)
